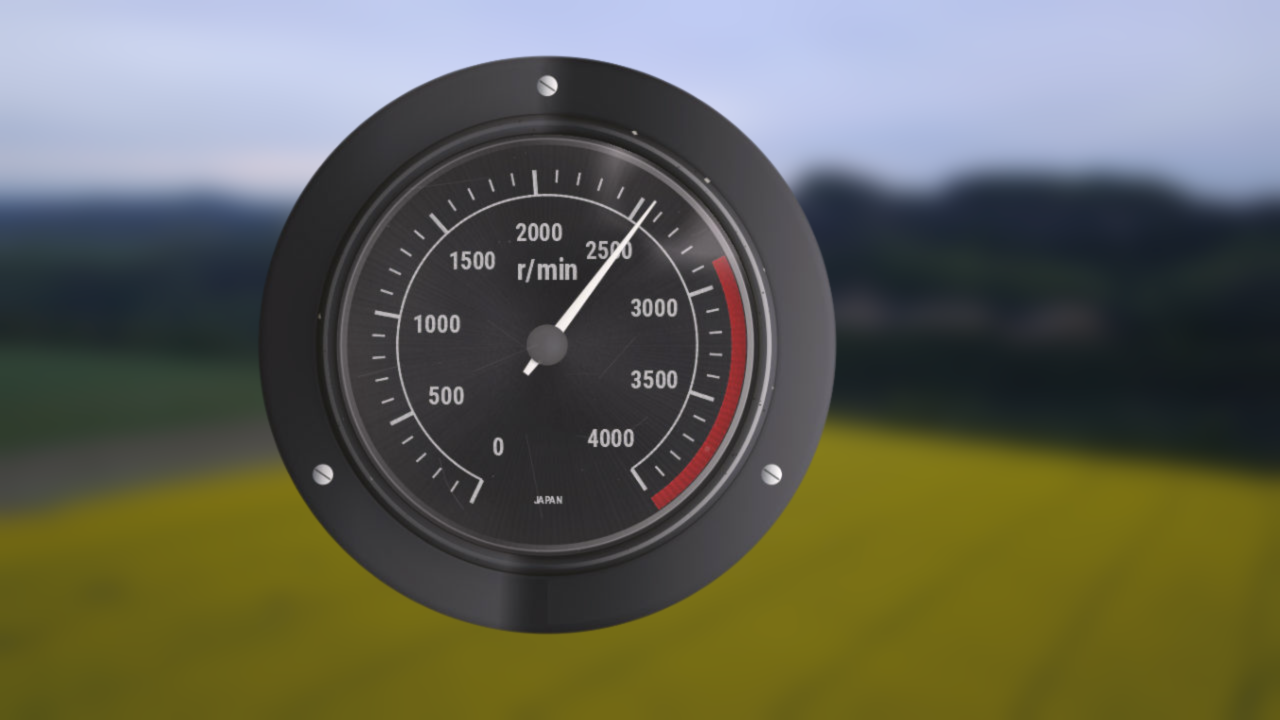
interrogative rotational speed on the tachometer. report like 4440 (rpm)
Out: 2550 (rpm)
